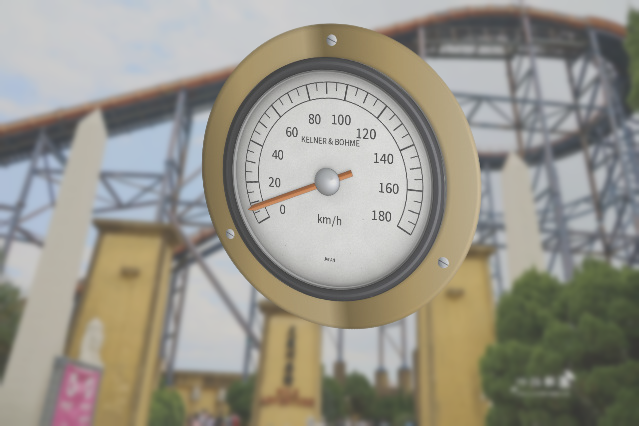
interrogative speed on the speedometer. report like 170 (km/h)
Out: 7.5 (km/h)
